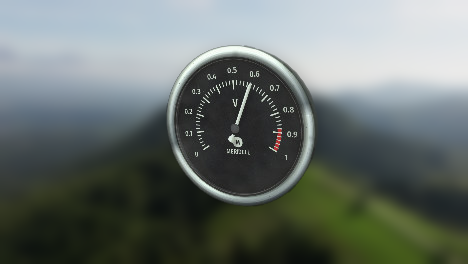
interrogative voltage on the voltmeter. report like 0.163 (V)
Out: 0.6 (V)
